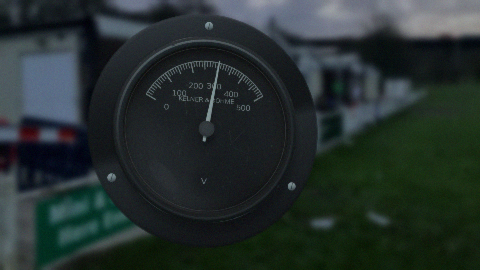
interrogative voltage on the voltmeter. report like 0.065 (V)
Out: 300 (V)
